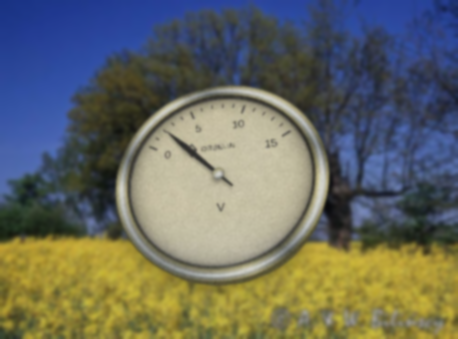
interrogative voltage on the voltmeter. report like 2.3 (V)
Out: 2 (V)
